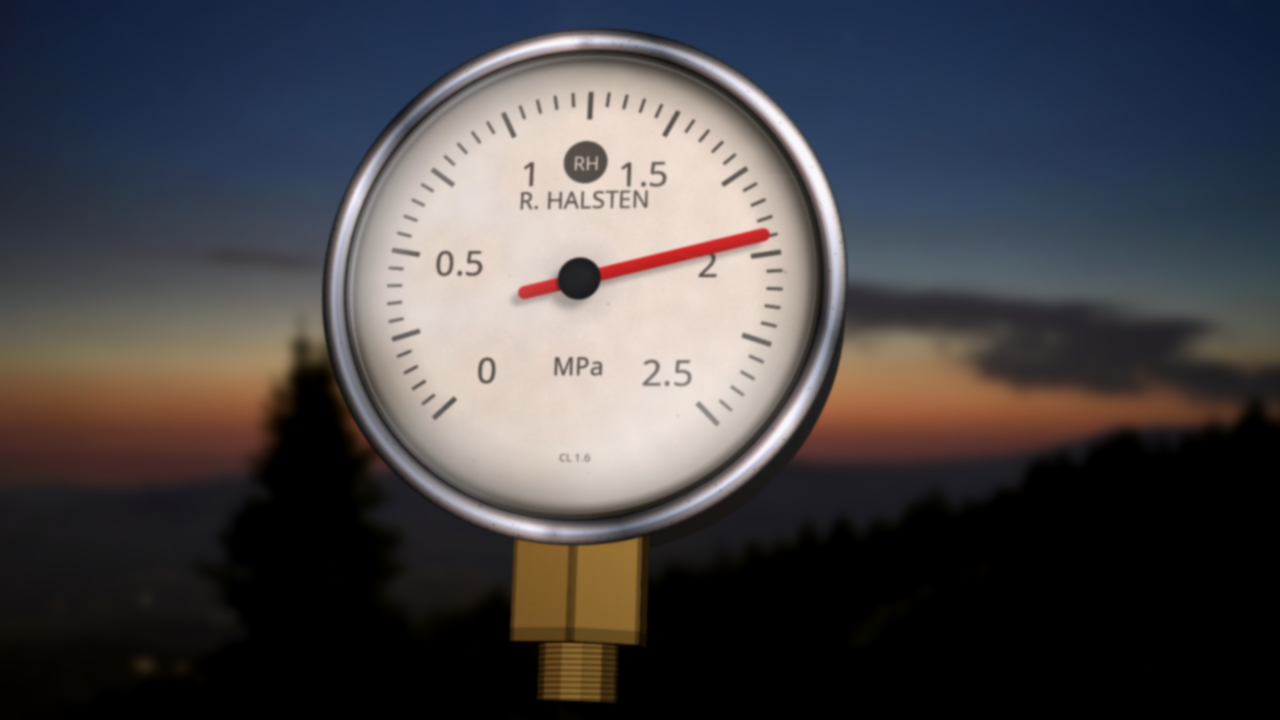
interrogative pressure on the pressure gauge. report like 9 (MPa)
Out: 1.95 (MPa)
